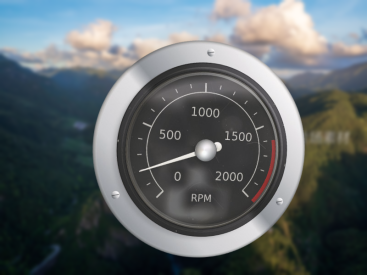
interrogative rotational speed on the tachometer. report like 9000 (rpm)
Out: 200 (rpm)
